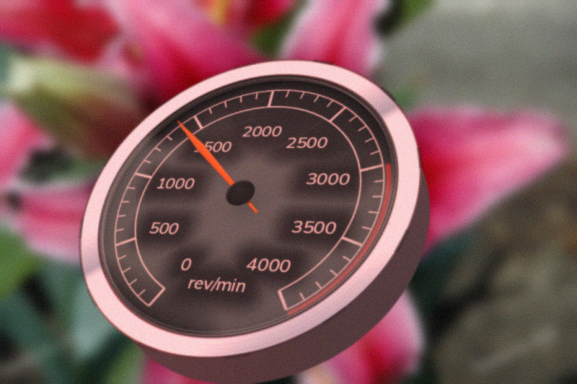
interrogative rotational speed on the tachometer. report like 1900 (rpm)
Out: 1400 (rpm)
